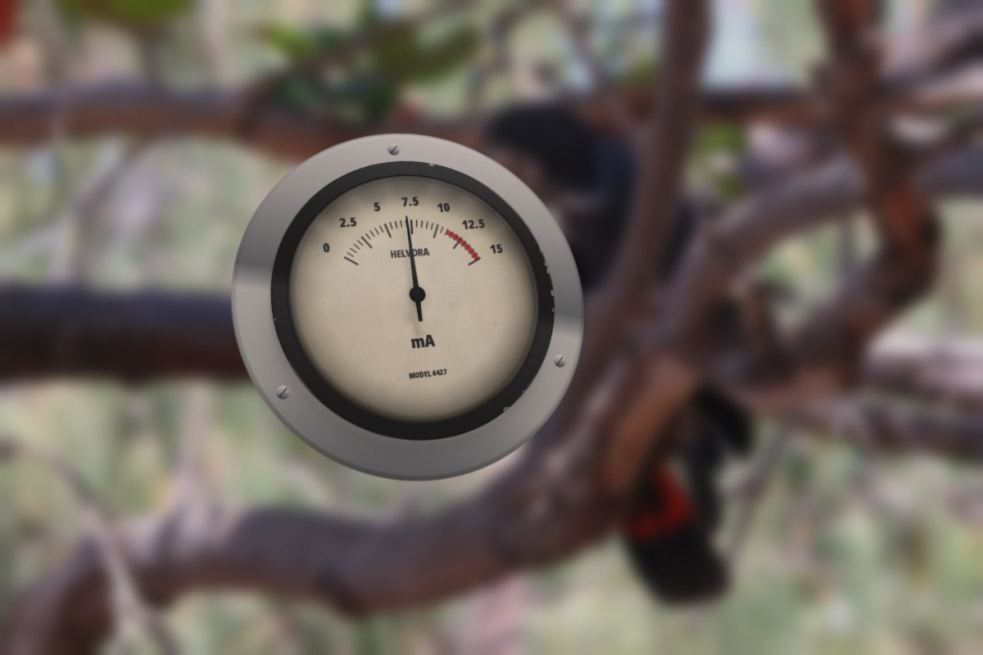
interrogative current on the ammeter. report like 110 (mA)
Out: 7 (mA)
